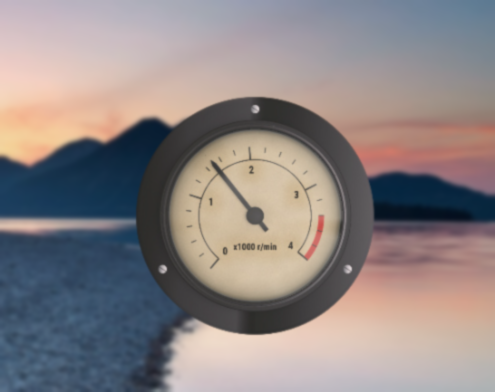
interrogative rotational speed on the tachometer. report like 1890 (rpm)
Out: 1500 (rpm)
